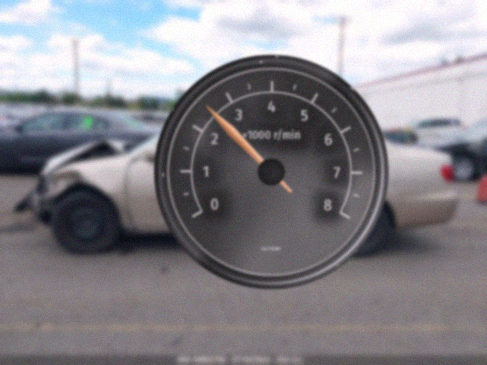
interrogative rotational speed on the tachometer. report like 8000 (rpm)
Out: 2500 (rpm)
